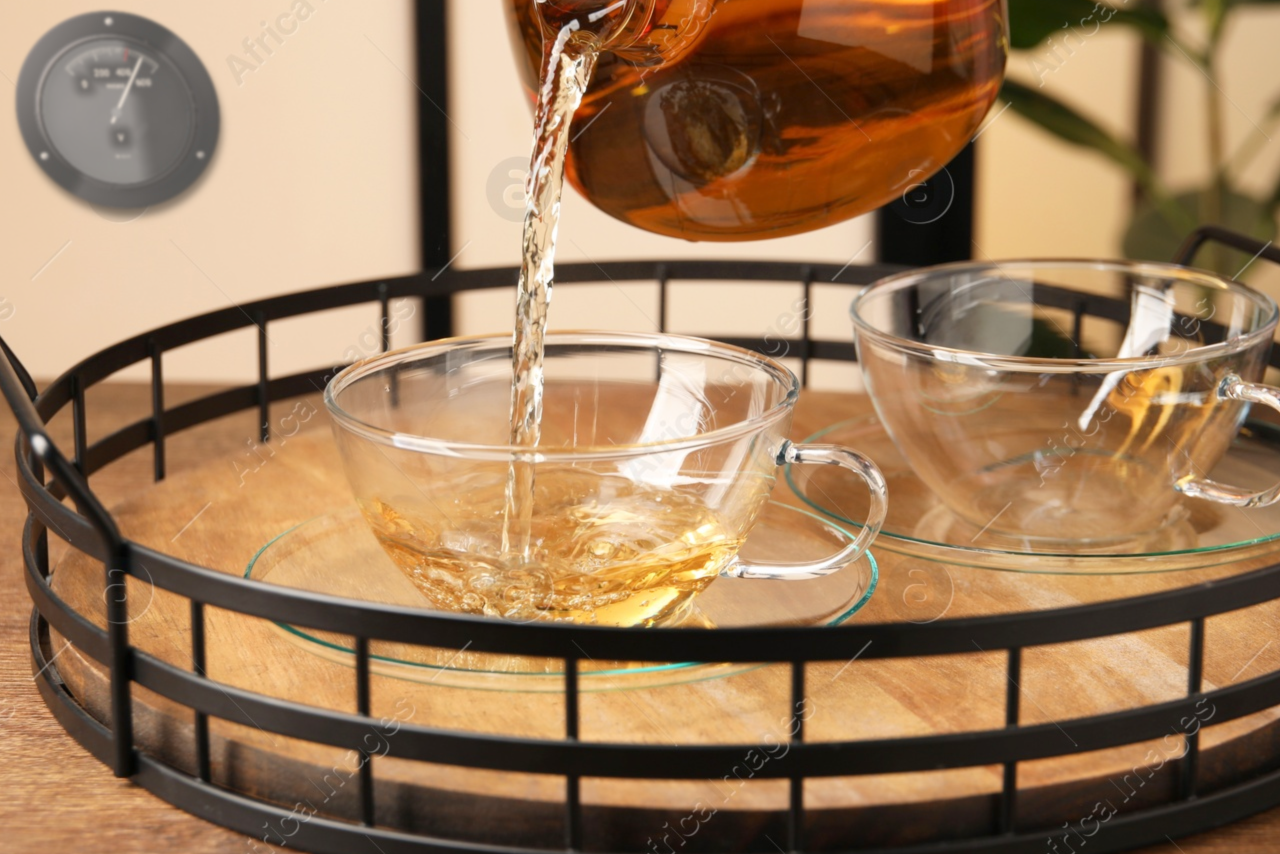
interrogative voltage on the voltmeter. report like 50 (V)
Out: 500 (V)
